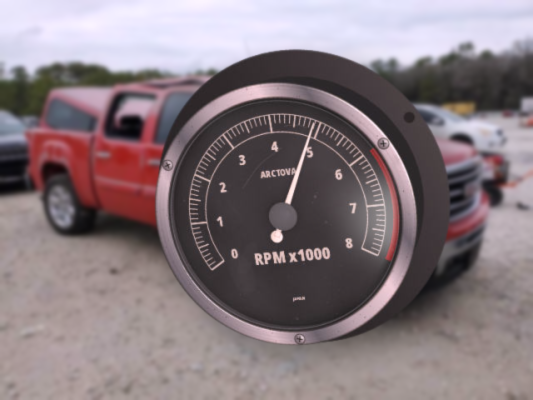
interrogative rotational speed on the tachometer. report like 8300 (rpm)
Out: 4900 (rpm)
